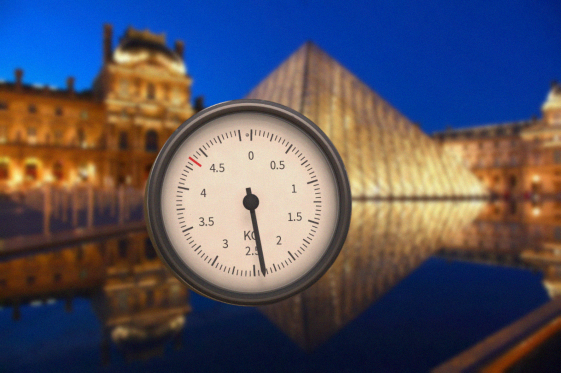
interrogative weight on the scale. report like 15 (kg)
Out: 2.4 (kg)
